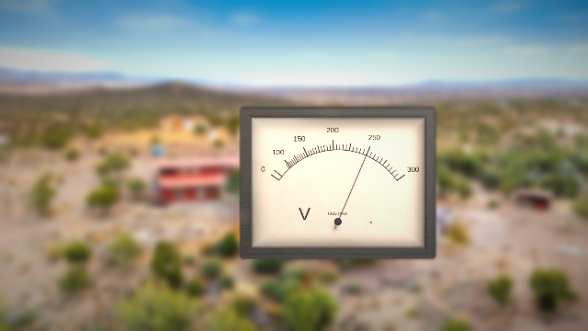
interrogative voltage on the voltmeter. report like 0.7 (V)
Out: 250 (V)
